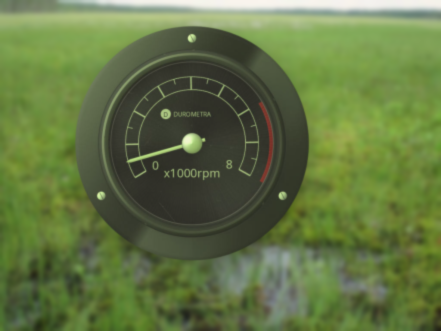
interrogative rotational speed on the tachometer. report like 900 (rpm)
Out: 500 (rpm)
